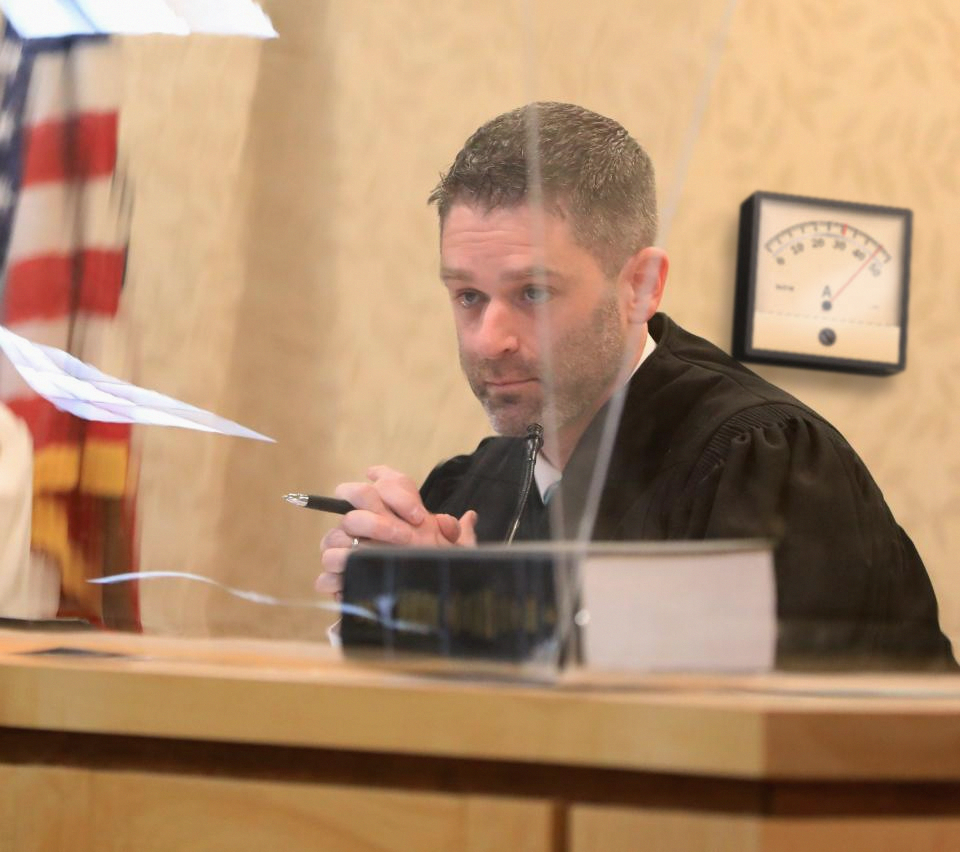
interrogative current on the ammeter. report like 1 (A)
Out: 45 (A)
